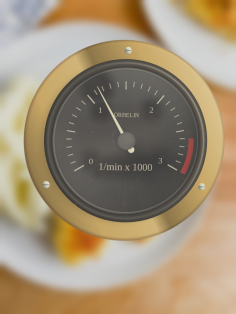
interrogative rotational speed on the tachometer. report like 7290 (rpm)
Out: 1150 (rpm)
